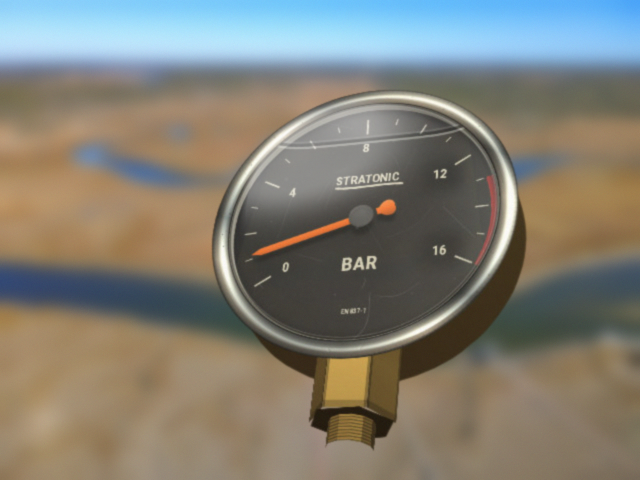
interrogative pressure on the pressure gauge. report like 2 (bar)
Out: 1 (bar)
